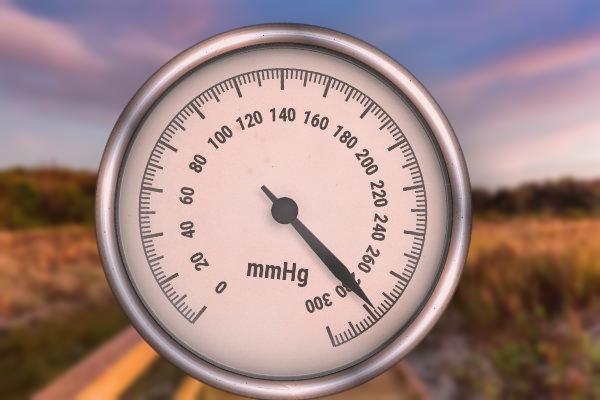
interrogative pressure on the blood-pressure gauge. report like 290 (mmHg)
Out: 278 (mmHg)
